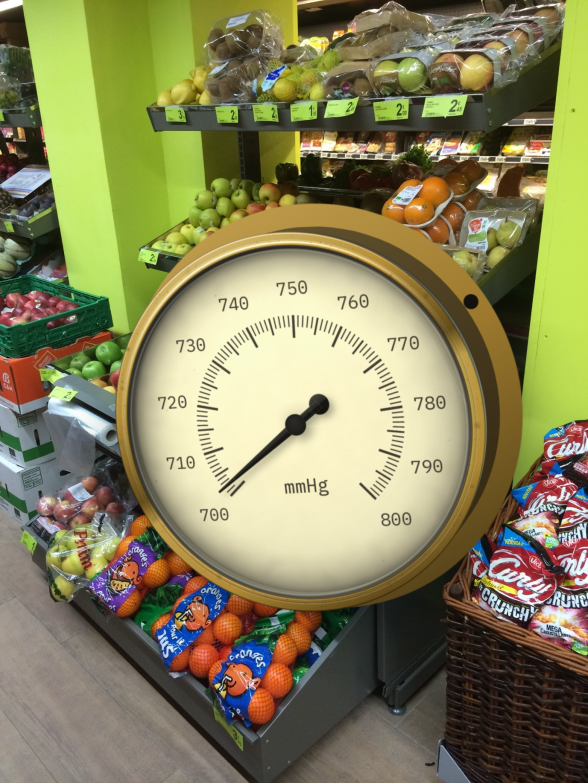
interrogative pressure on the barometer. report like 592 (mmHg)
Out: 702 (mmHg)
